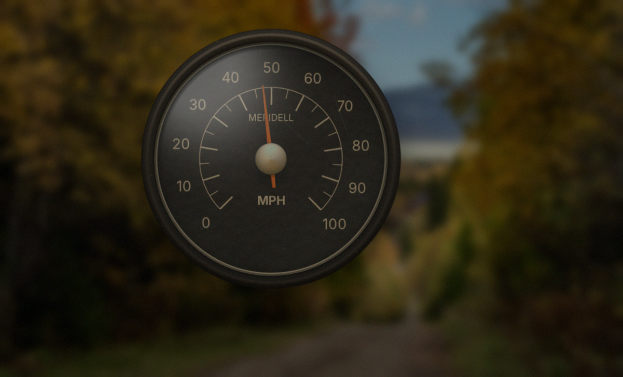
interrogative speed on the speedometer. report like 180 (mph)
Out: 47.5 (mph)
